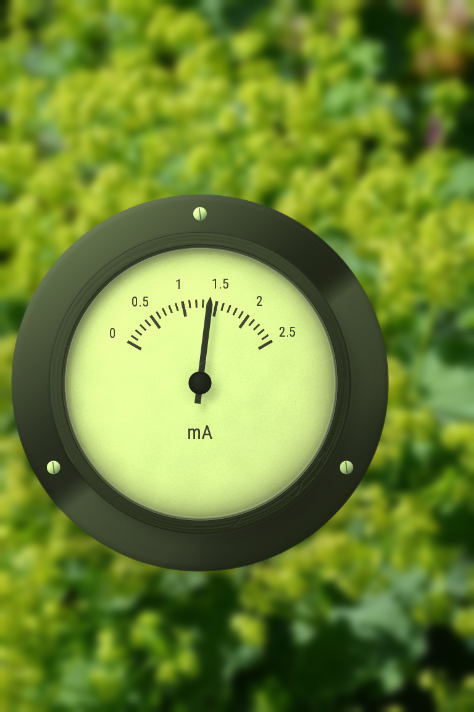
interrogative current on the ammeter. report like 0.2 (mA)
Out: 1.4 (mA)
